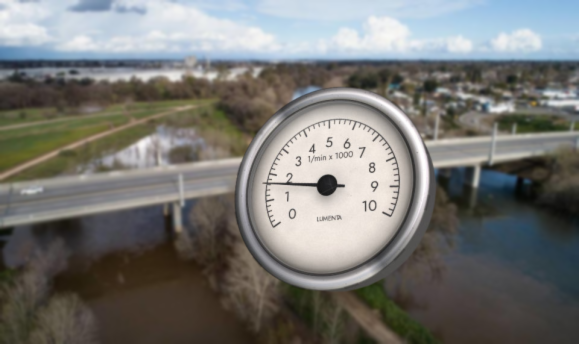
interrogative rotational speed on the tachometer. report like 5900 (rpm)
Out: 1600 (rpm)
